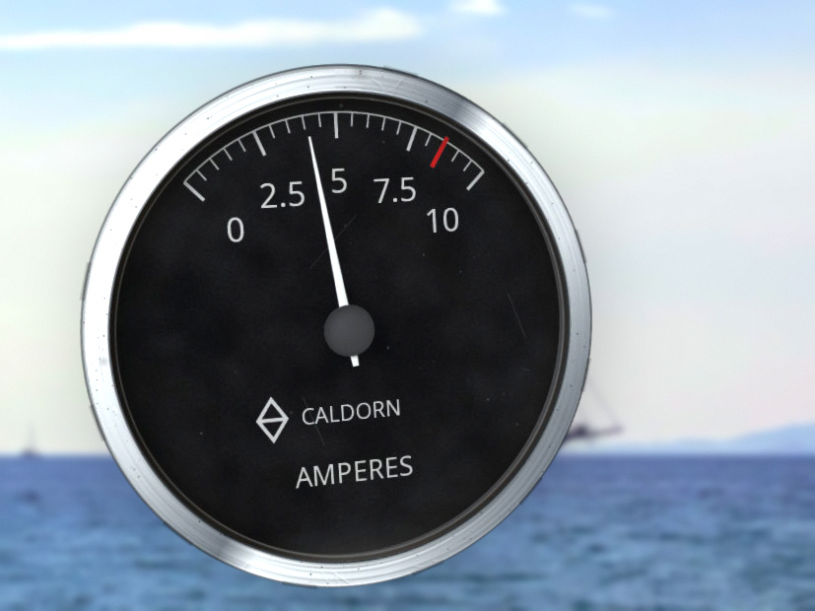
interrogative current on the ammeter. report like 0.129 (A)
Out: 4 (A)
